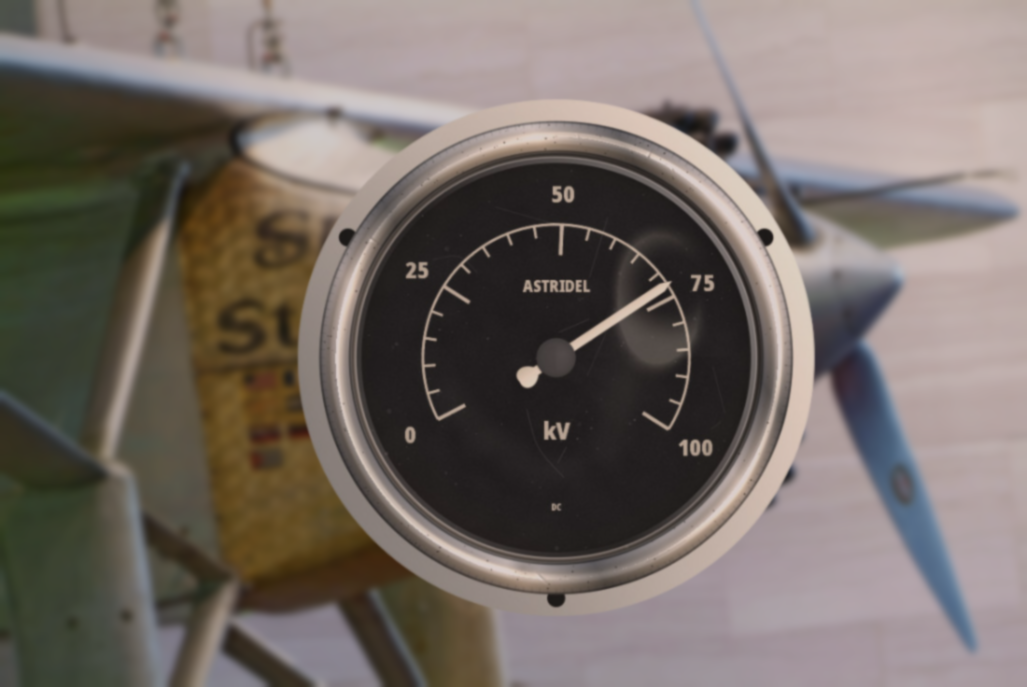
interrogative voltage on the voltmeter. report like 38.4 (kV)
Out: 72.5 (kV)
